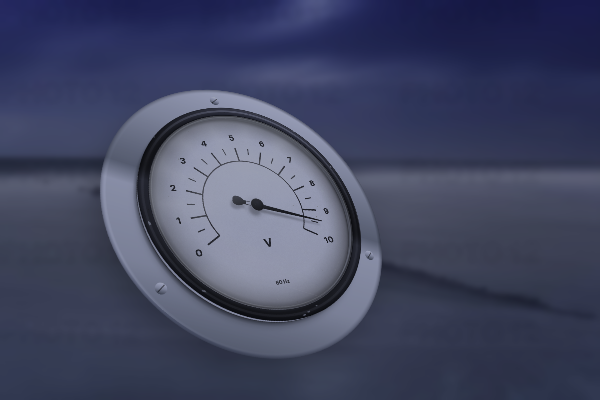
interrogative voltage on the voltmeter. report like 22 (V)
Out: 9.5 (V)
